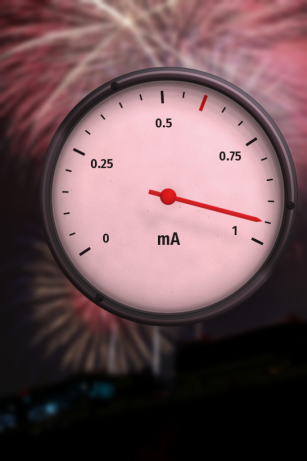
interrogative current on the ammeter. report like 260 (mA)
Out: 0.95 (mA)
